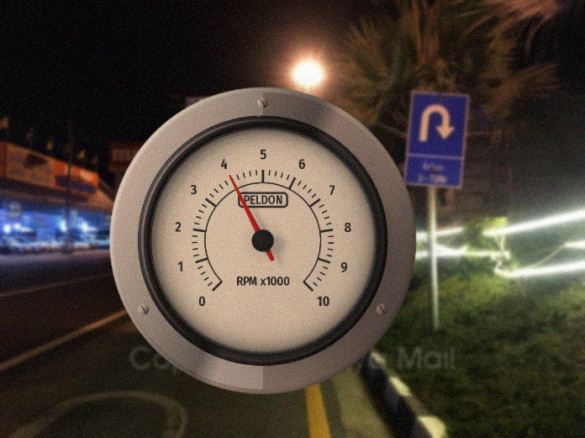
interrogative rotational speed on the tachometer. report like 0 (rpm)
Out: 4000 (rpm)
